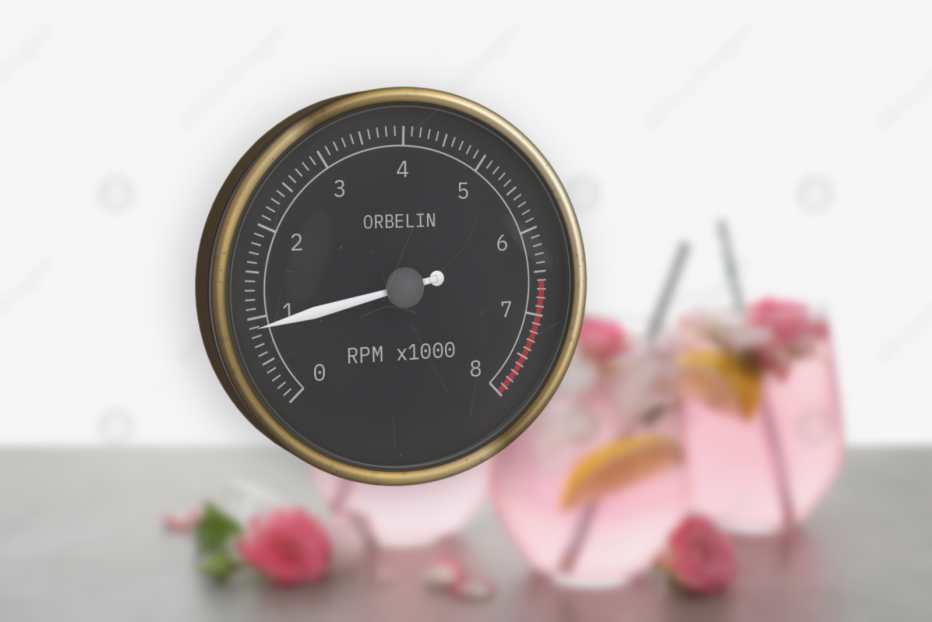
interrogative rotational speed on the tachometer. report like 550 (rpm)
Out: 900 (rpm)
